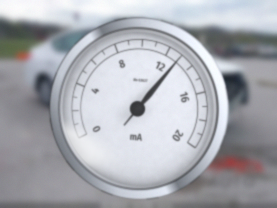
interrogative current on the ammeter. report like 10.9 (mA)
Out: 13 (mA)
